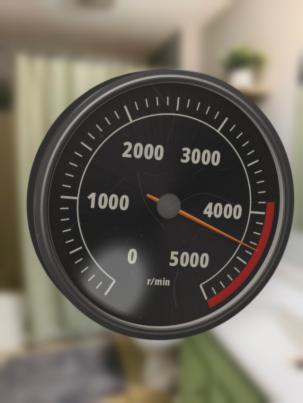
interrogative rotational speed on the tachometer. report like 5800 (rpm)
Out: 4350 (rpm)
